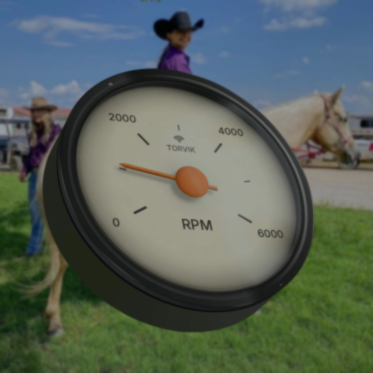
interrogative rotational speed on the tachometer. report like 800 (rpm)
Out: 1000 (rpm)
